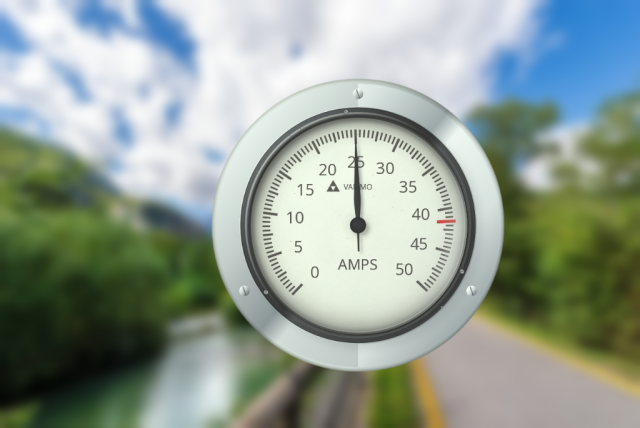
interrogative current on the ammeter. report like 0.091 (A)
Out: 25 (A)
